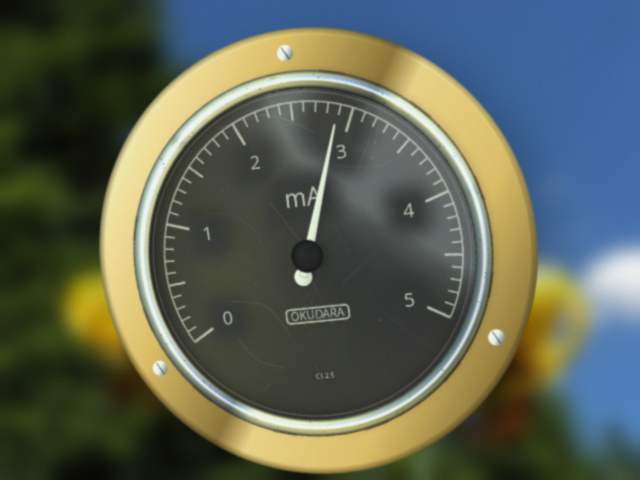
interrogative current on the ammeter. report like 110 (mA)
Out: 2.9 (mA)
